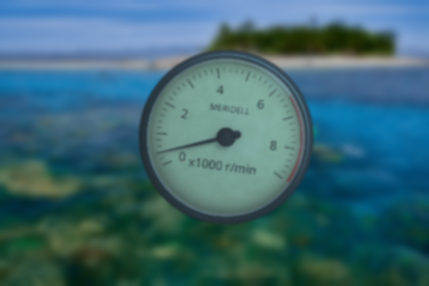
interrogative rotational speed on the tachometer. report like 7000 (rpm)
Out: 400 (rpm)
